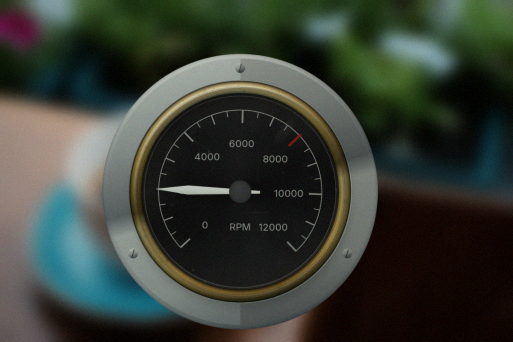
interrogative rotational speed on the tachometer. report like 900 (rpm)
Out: 2000 (rpm)
